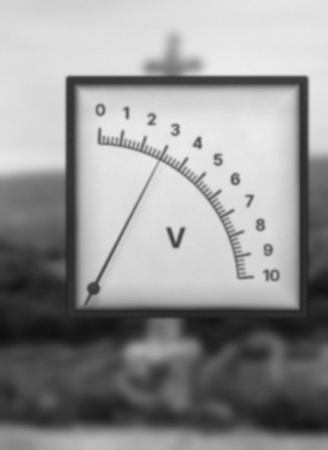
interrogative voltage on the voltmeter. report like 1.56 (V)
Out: 3 (V)
